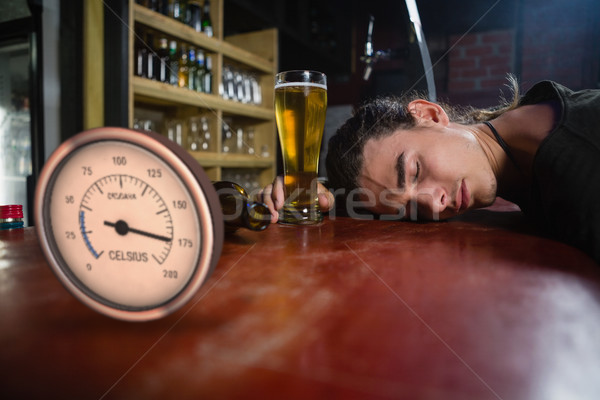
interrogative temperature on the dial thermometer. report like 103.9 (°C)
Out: 175 (°C)
